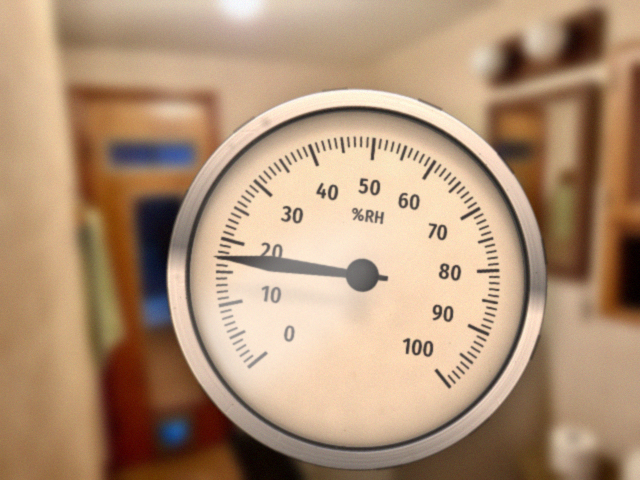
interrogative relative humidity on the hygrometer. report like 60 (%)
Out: 17 (%)
